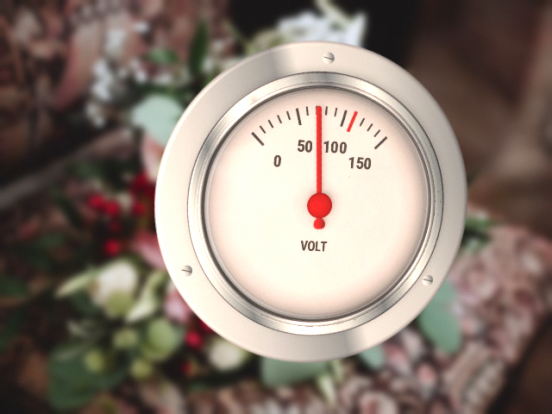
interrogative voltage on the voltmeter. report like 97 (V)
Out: 70 (V)
